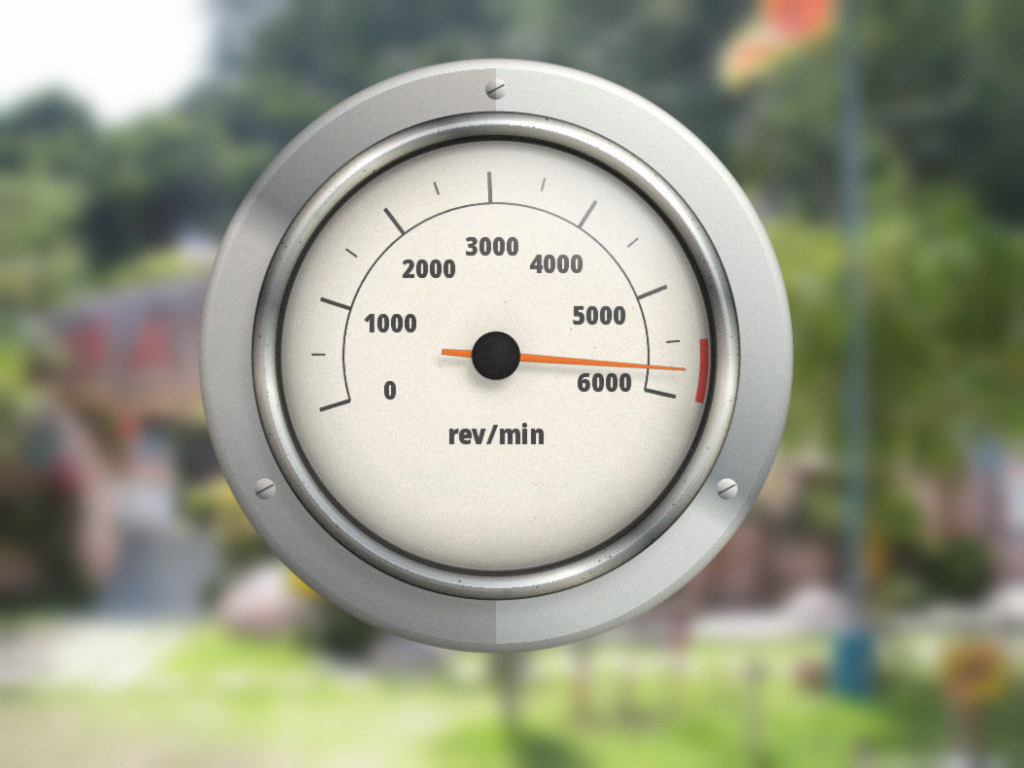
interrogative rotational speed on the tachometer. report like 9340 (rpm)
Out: 5750 (rpm)
